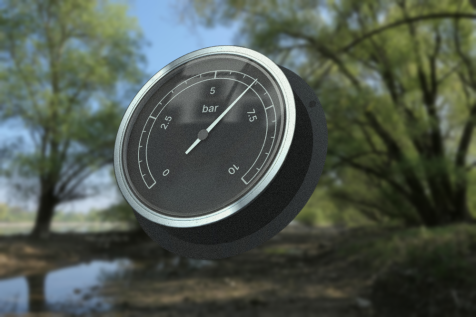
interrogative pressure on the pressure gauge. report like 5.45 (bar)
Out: 6.5 (bar)
